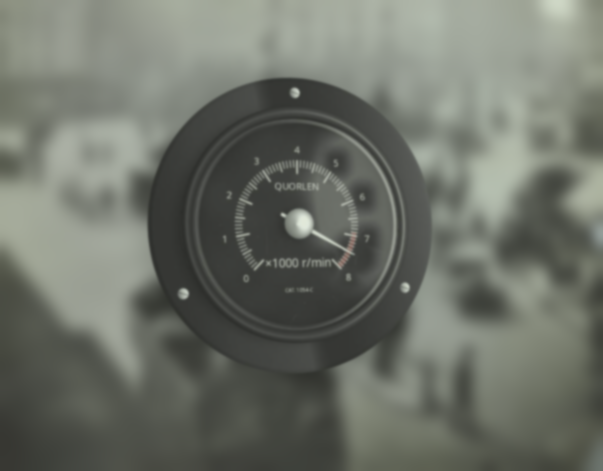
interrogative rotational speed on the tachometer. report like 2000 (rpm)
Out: 7500 (rpm)
